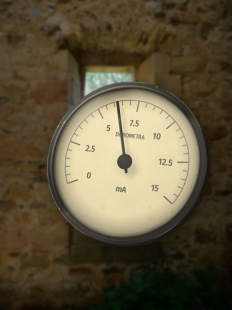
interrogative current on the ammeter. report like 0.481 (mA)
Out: 6.25 (mA)
